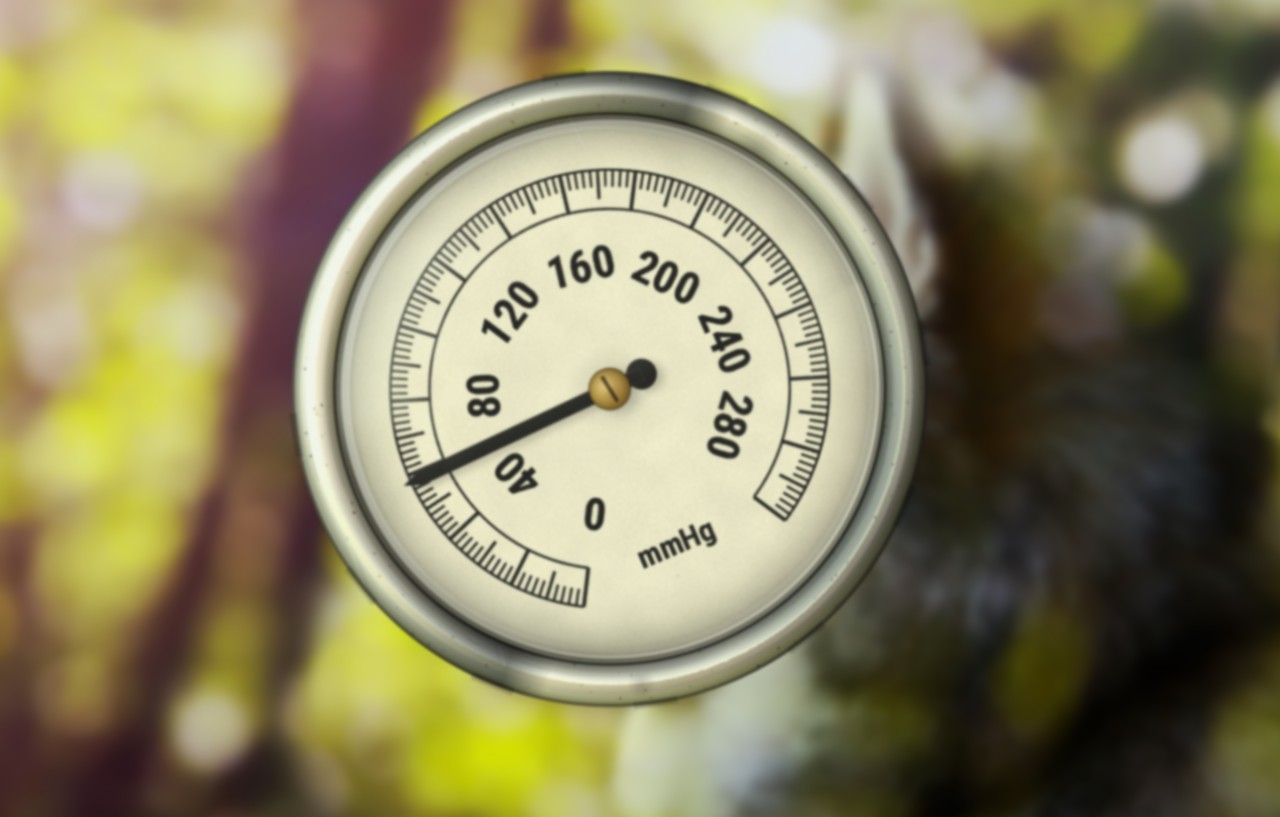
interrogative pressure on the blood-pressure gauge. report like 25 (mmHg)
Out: 58 (mmHg)
